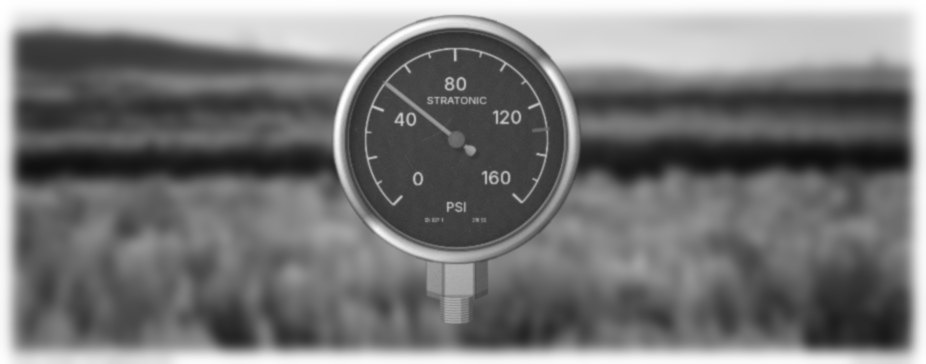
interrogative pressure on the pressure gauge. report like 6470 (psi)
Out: 50 (psi)
